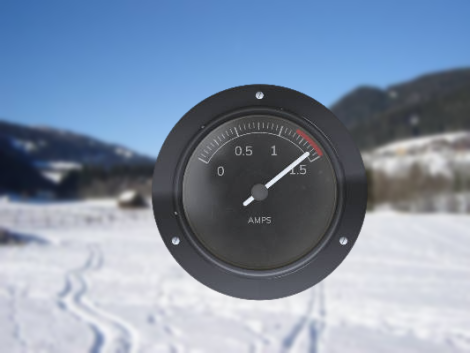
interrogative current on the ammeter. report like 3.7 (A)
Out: 1.4 (A)
